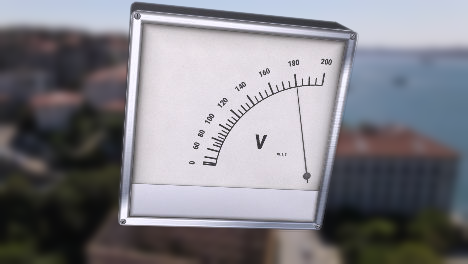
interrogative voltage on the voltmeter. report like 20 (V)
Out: 180 (V)
